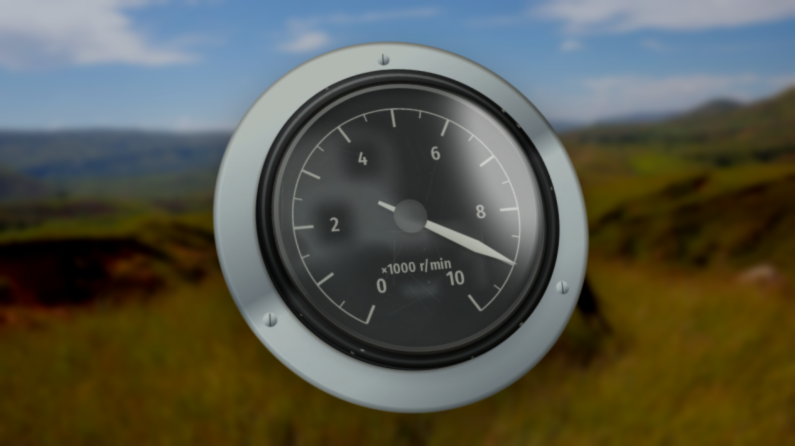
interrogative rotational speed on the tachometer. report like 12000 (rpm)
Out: 9000 (rpm)
